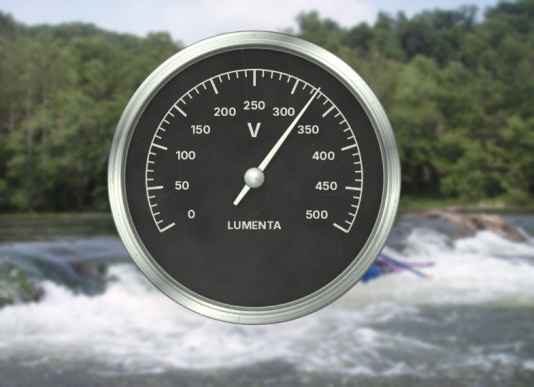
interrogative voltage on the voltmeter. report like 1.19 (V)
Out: 325 (V)
